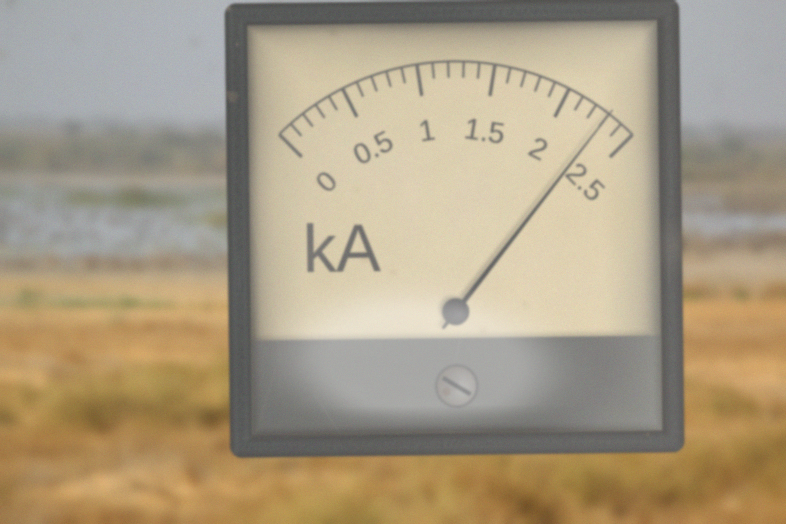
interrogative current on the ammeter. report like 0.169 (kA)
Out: 2.3 (kA)
